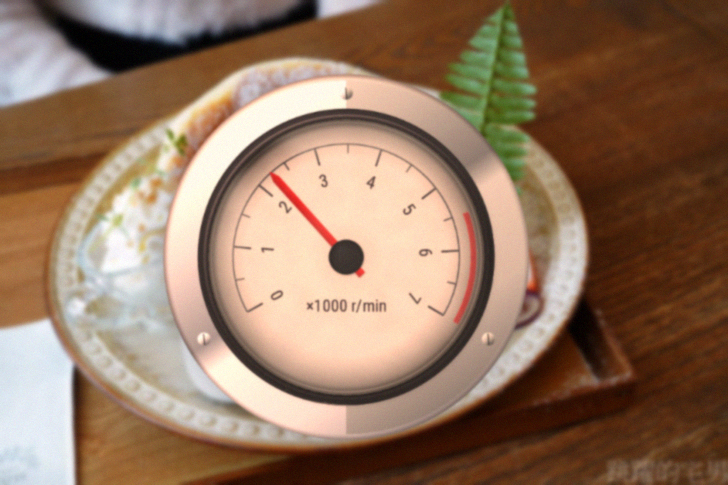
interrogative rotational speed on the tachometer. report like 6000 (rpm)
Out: 2250 (rpm)
